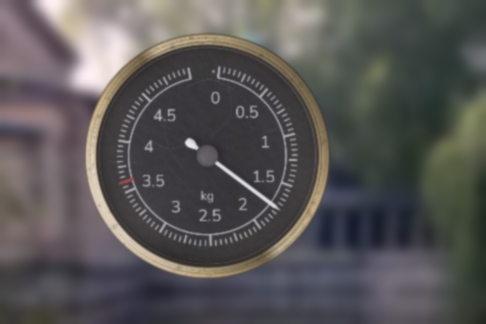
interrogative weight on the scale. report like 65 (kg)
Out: 1.75 (kg)
